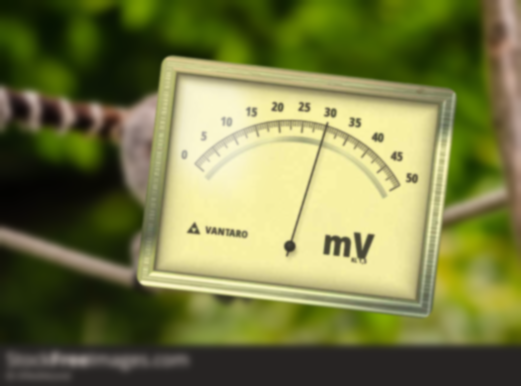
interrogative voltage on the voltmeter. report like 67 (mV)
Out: 30 (mV)
